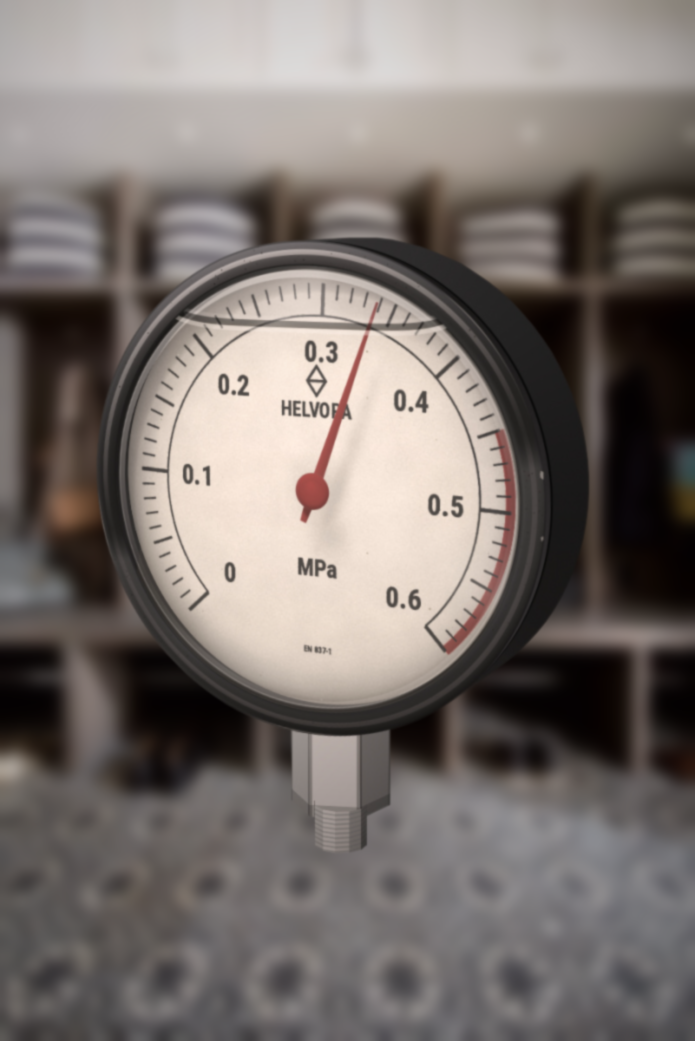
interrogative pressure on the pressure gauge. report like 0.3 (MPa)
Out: 0.34 (MPa)
